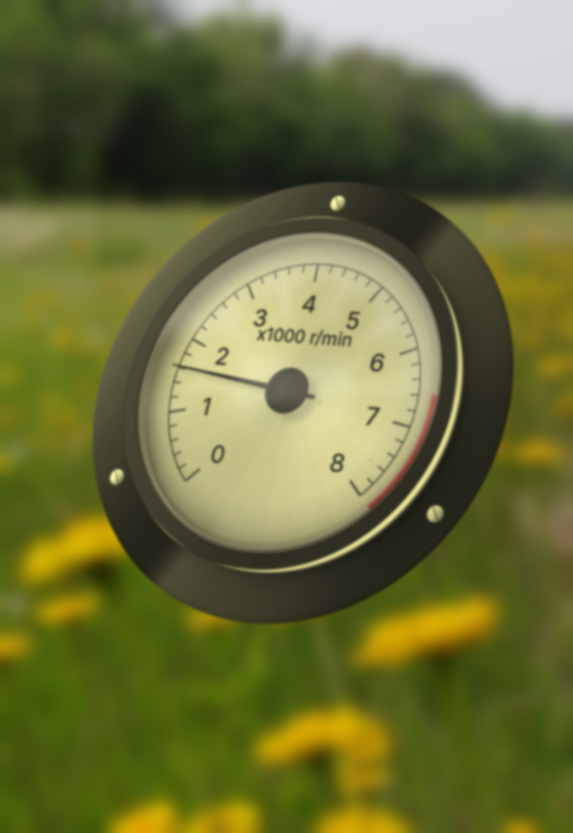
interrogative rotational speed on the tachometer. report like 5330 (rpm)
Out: 1600 (rpm)
